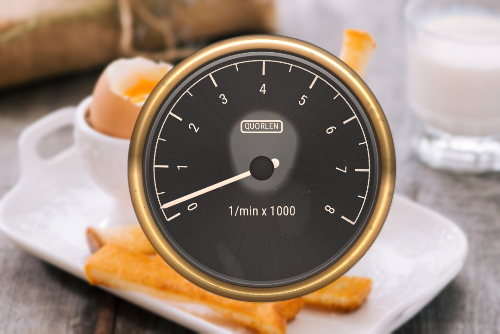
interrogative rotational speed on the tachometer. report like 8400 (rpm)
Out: 250 (rpm)
